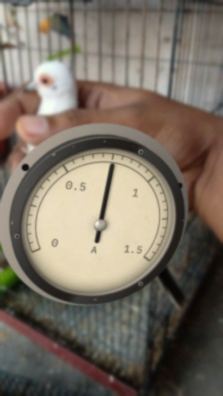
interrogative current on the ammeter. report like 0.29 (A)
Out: 0.75 (A)
